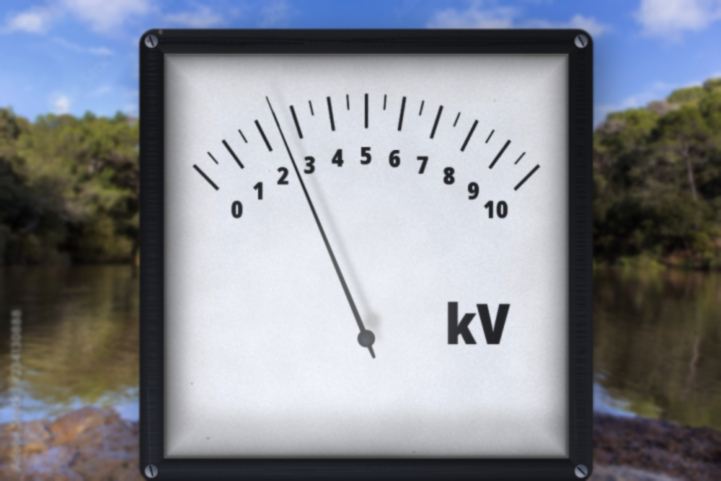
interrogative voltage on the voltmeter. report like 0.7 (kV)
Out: 2.5 (kV)
